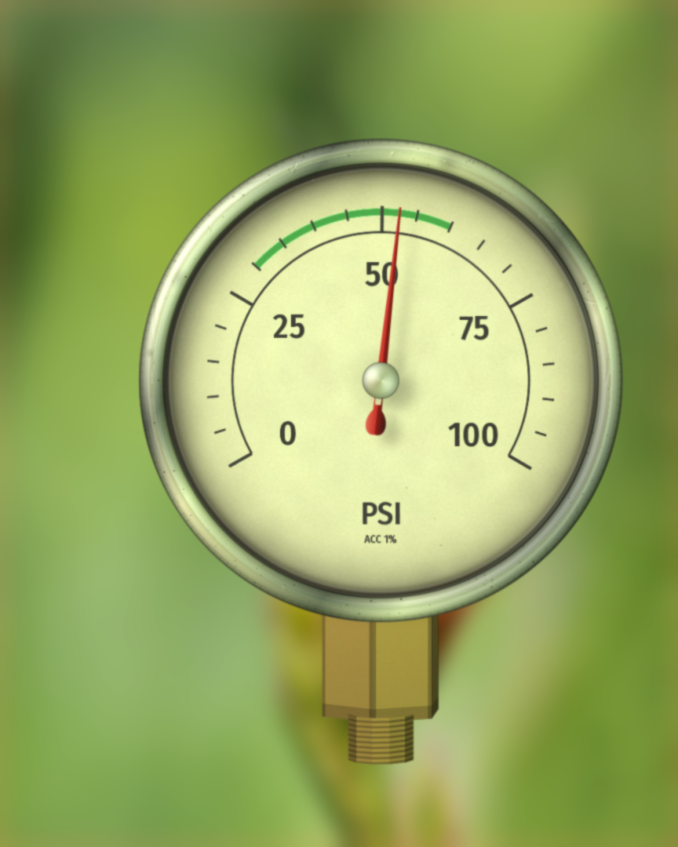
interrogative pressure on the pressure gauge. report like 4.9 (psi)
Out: 52.5 (psi)
